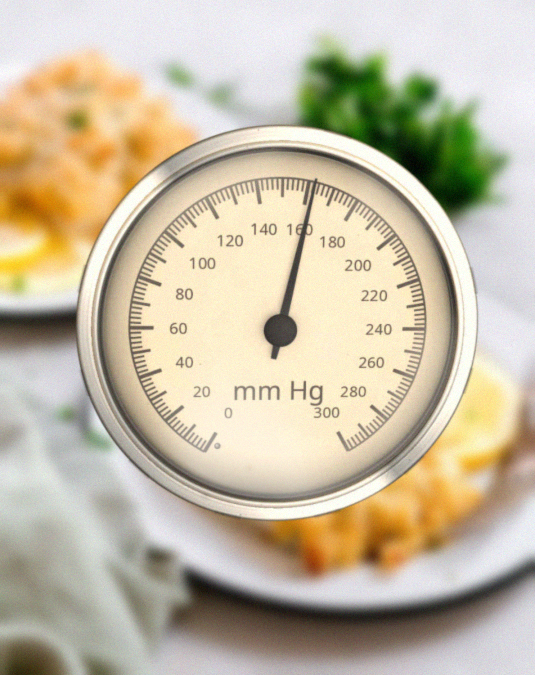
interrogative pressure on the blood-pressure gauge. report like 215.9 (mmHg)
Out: 162 (mmHg)
